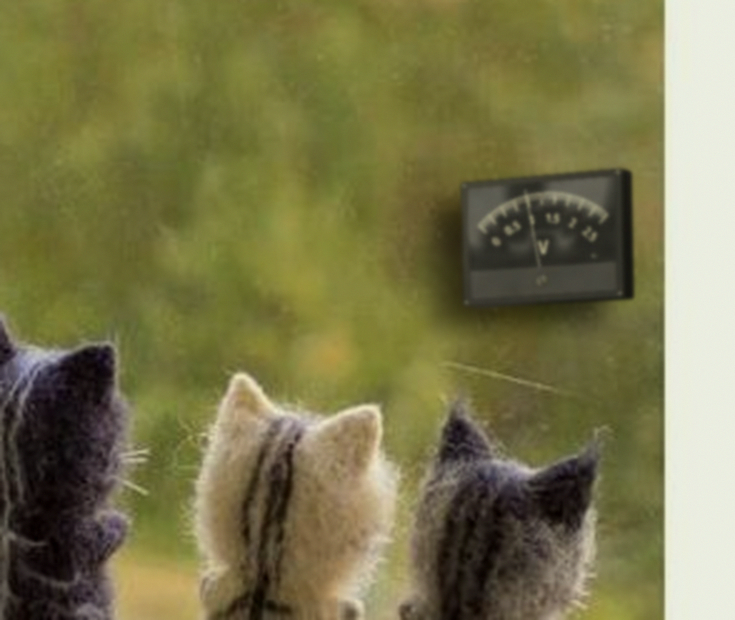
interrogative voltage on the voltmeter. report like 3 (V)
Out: 1 (V)
